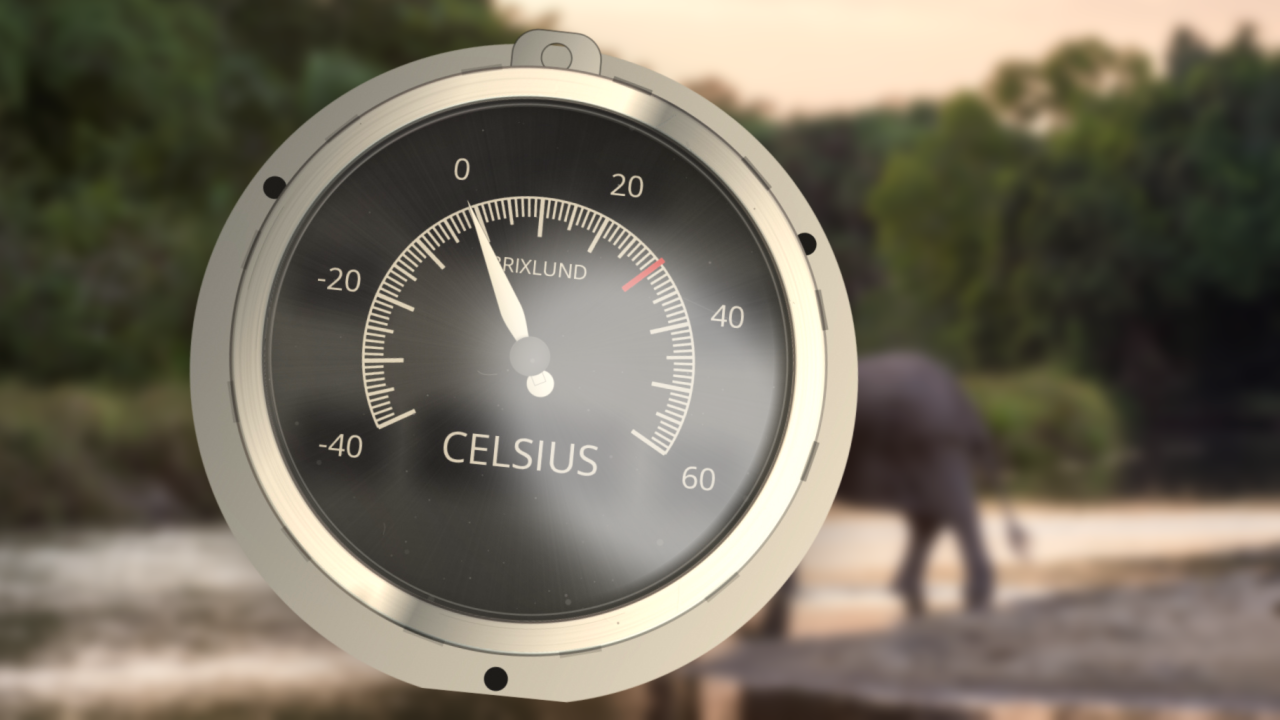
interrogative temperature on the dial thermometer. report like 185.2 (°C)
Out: -1 (°C)
